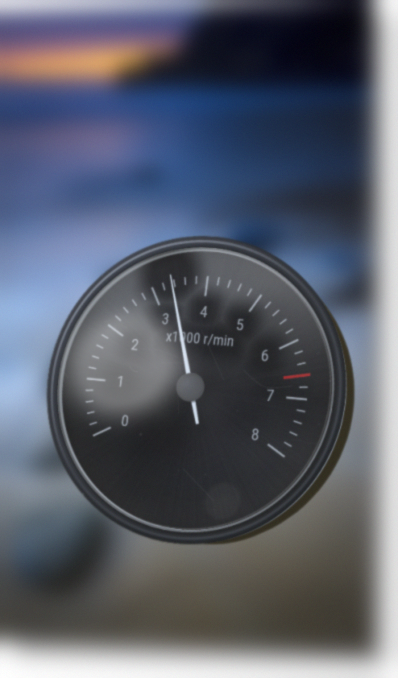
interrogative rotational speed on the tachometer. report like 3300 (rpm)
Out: 3400 (rpm)
